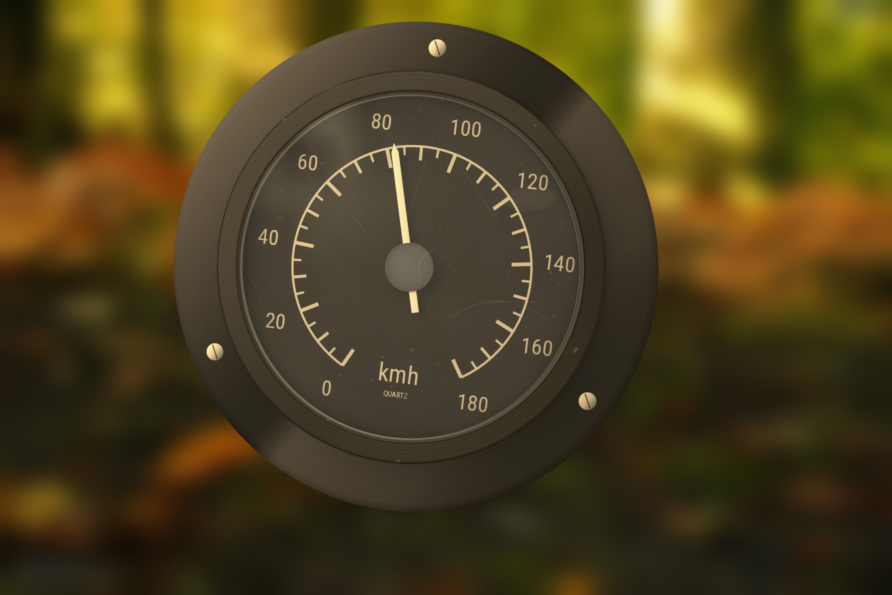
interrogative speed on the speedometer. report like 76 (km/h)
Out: 82.5 (km/h)
